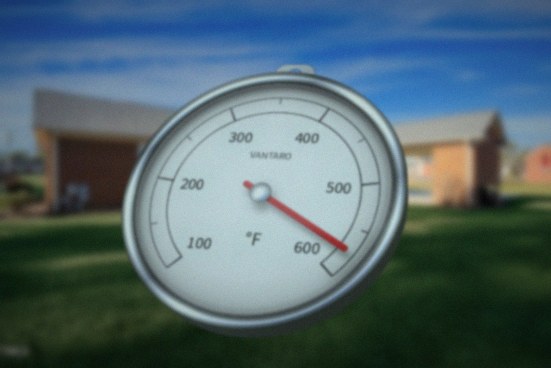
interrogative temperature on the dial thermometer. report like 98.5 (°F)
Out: 575 (°F)
